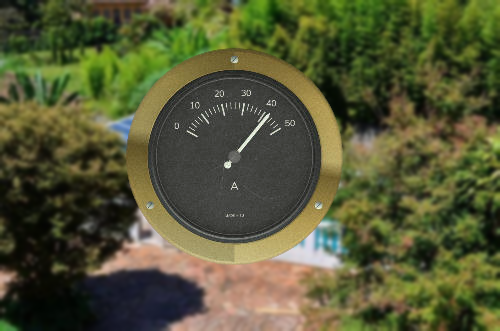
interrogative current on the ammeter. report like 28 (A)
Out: 42 (A)
